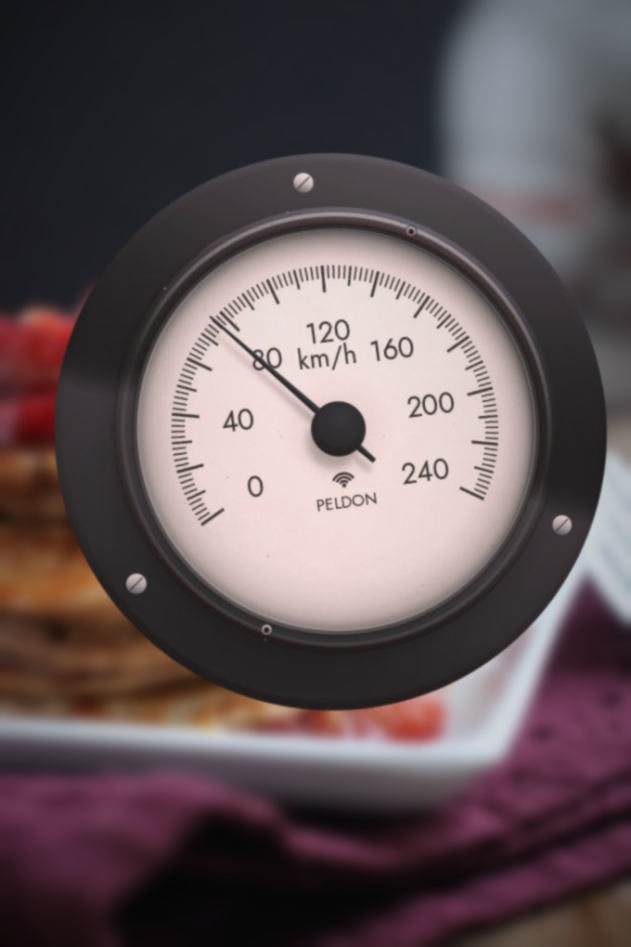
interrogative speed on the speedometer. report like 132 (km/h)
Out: 76 (km/h)
